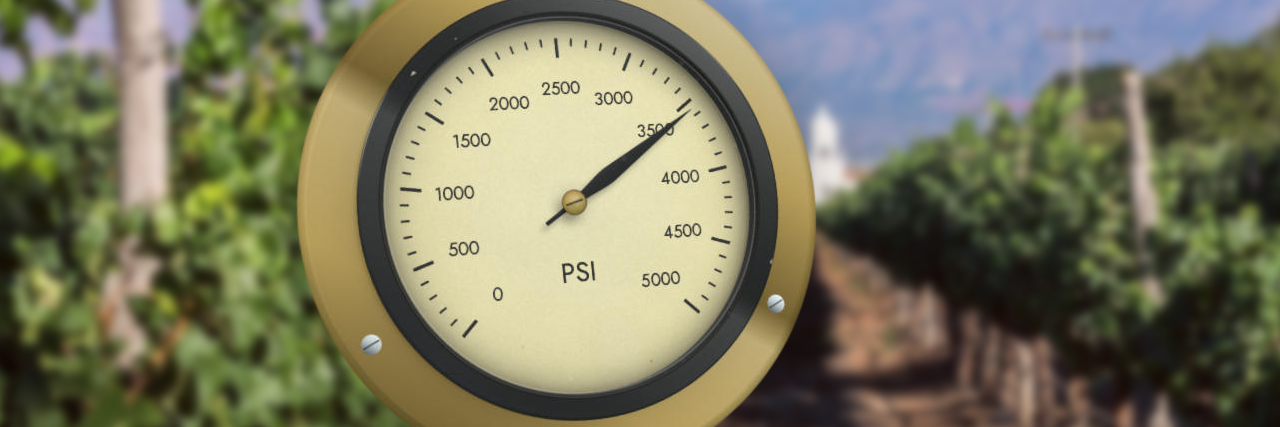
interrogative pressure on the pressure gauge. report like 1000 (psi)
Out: 3550 (psi)
